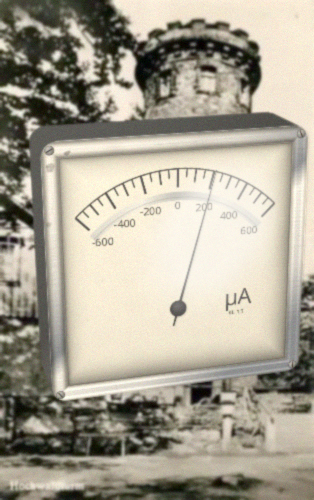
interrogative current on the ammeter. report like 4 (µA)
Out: 200 (µA)
